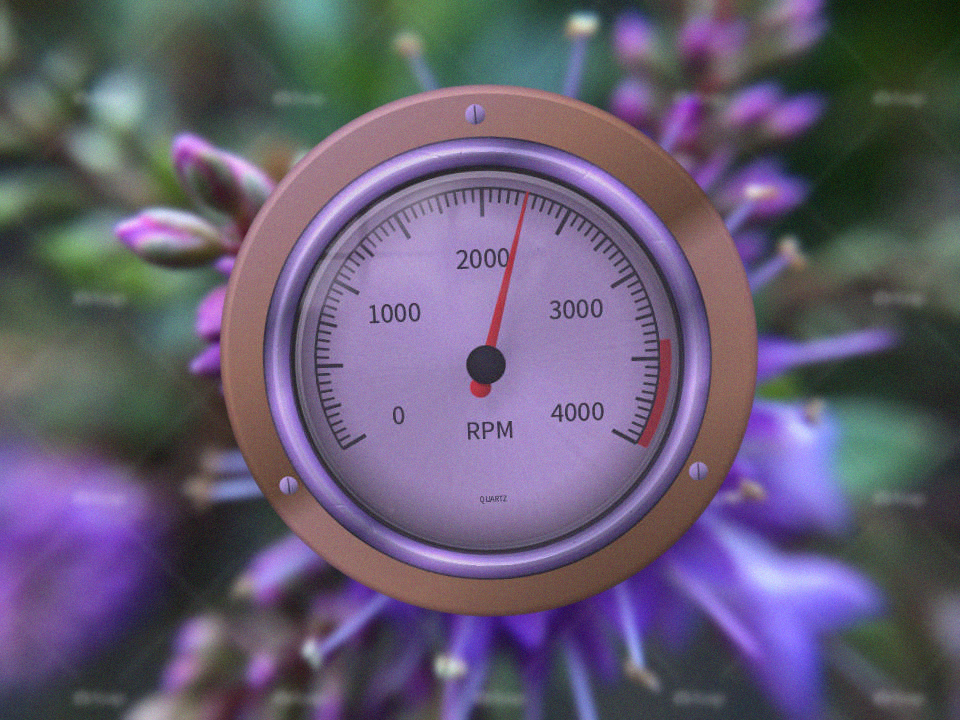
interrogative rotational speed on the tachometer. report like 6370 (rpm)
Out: 2250 (rpm)
